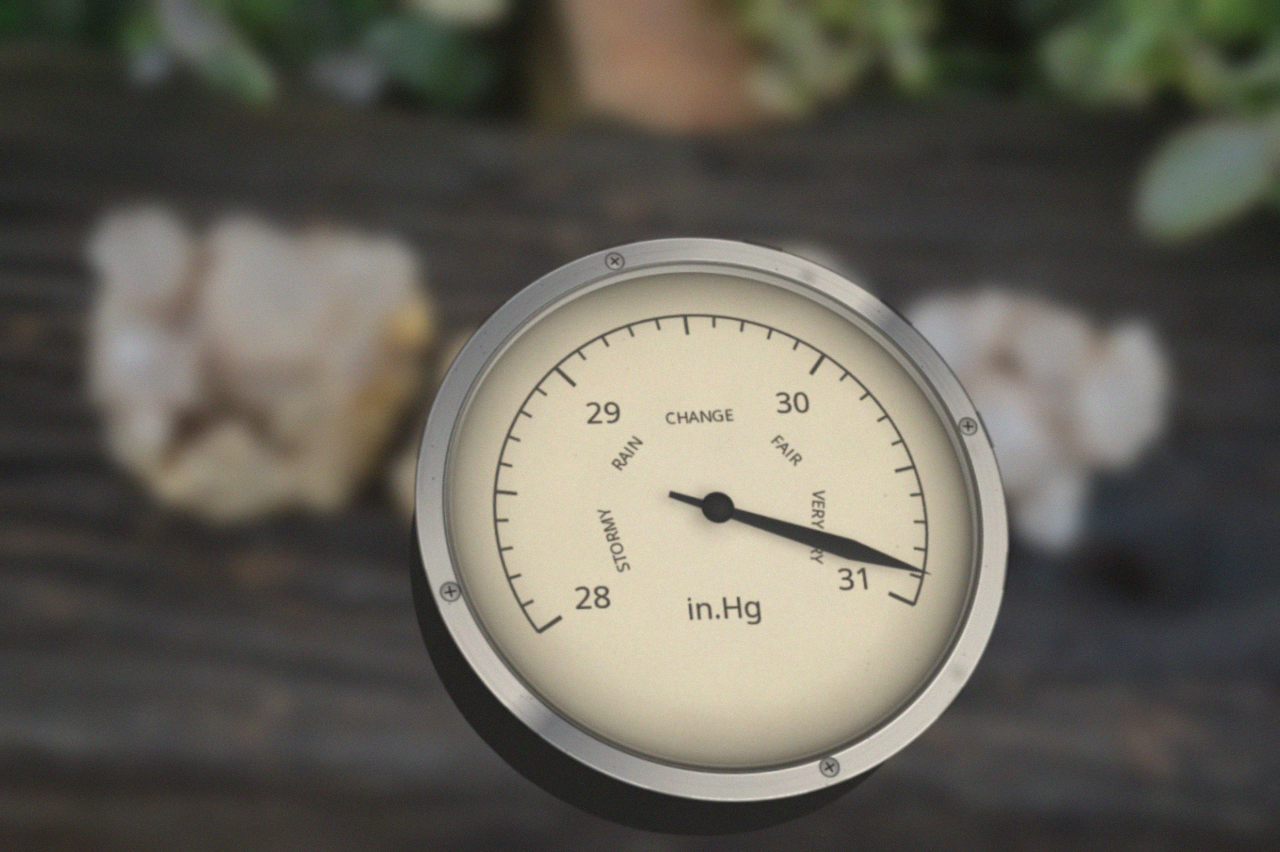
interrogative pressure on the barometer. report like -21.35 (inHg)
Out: 30.9 (inHg)
